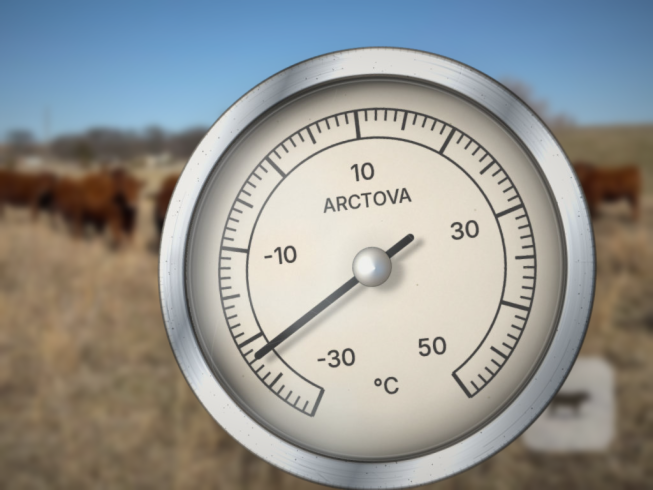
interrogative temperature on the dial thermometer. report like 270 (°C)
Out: -22 (°C)
